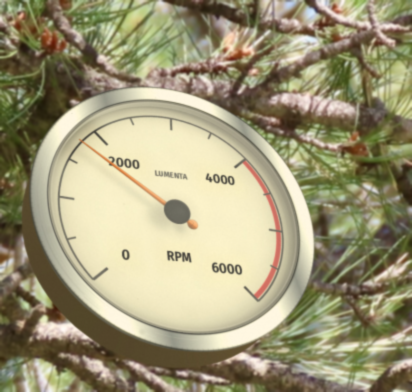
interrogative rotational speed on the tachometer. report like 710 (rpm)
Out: 1750 (rpm)
